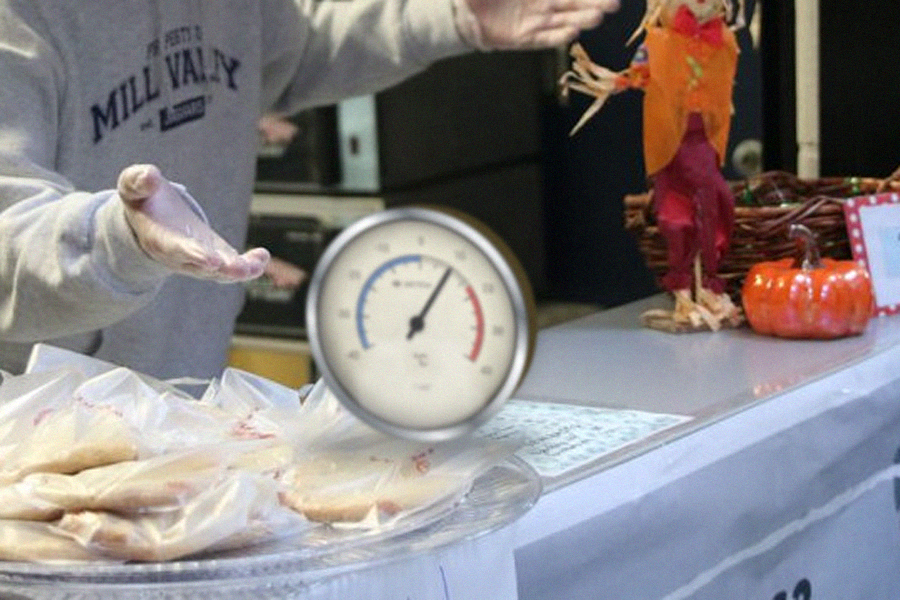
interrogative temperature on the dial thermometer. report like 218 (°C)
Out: 10 (°C)
